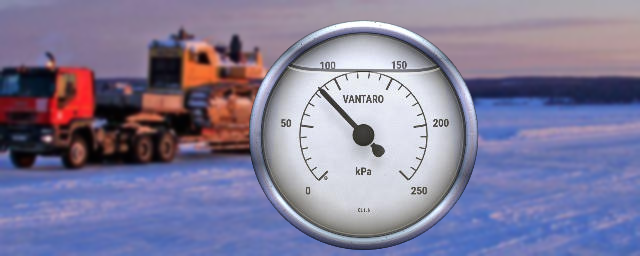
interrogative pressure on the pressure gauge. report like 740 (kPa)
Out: 85 (kPa)
